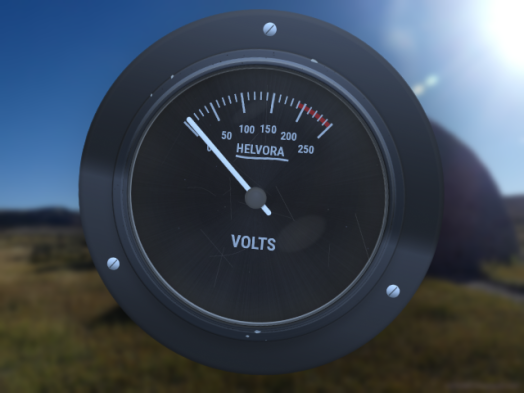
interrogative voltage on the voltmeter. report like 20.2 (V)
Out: 10 (V)
